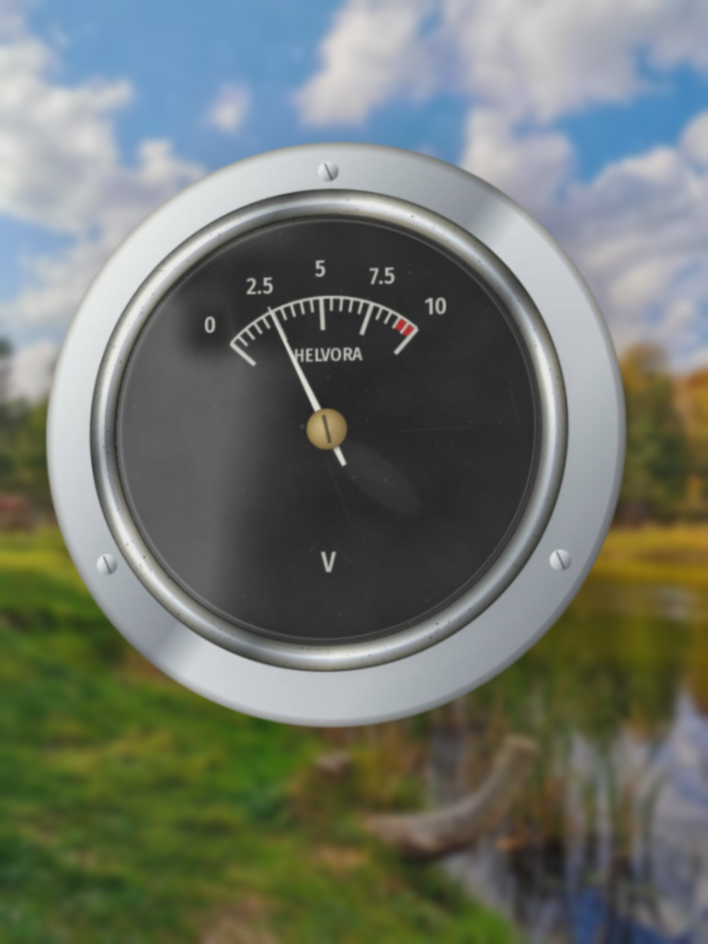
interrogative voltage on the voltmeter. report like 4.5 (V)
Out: 2.5 (V)
